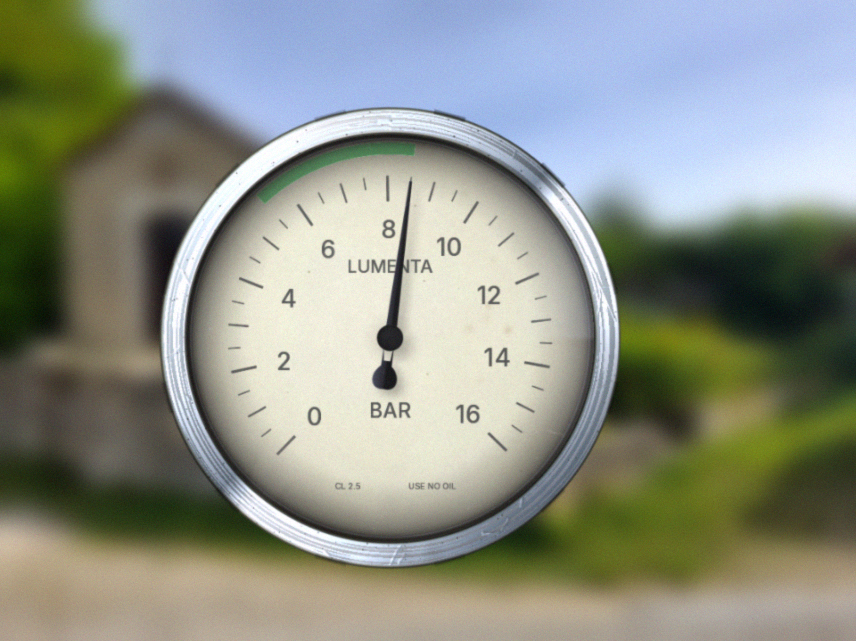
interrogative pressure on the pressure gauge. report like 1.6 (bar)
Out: 8.5 (bar)
